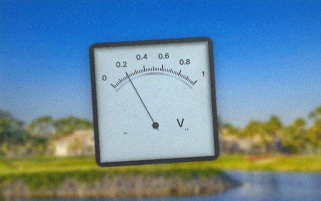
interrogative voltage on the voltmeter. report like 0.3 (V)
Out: 0.2 (V)
